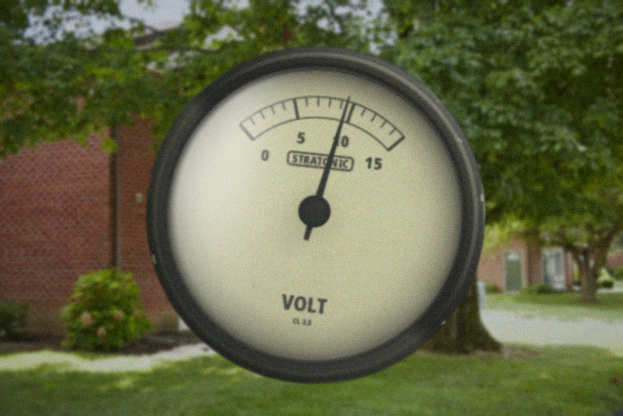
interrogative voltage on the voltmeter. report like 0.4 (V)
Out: 9.5 (V)
